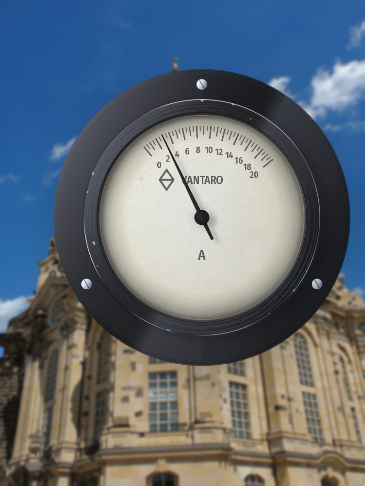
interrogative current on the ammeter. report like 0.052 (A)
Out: 3 (A)
